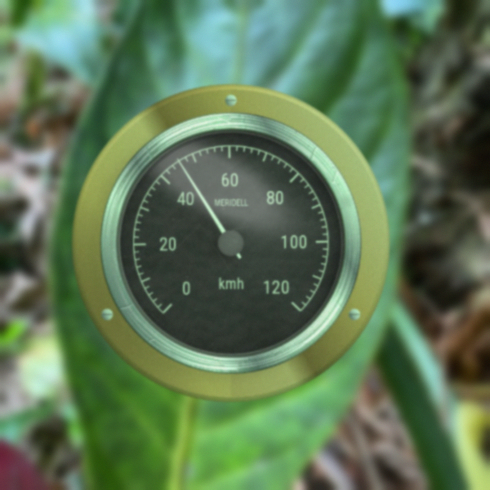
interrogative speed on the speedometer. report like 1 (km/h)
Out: 46 (km/h)
